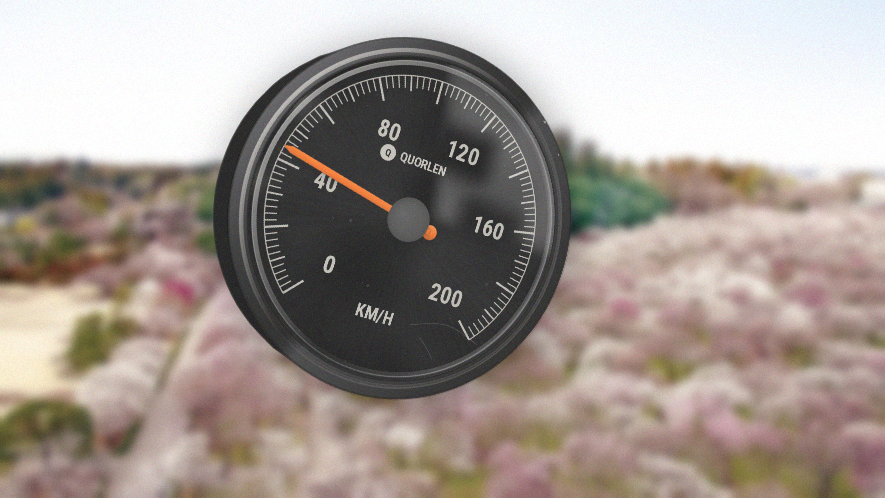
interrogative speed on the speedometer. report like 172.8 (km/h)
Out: 44 (km/h)
